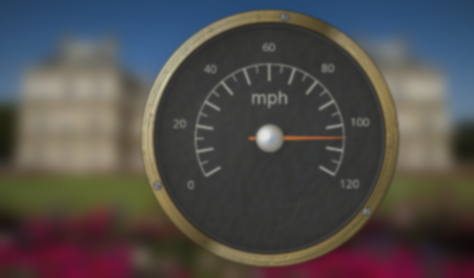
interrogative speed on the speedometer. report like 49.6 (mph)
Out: 105 (mph)
